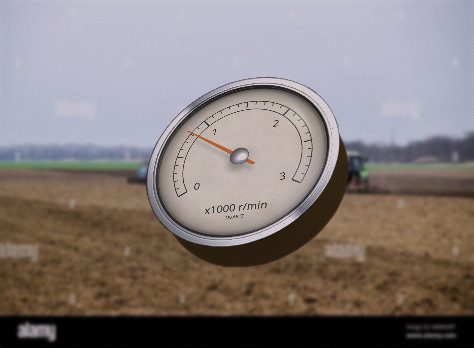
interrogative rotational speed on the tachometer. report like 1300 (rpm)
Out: 800 (rpm)
